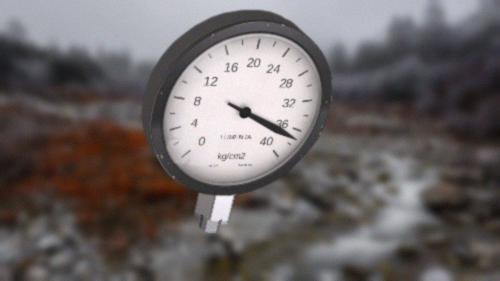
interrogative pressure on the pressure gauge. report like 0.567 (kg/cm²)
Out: 37 (kg/cm²)
